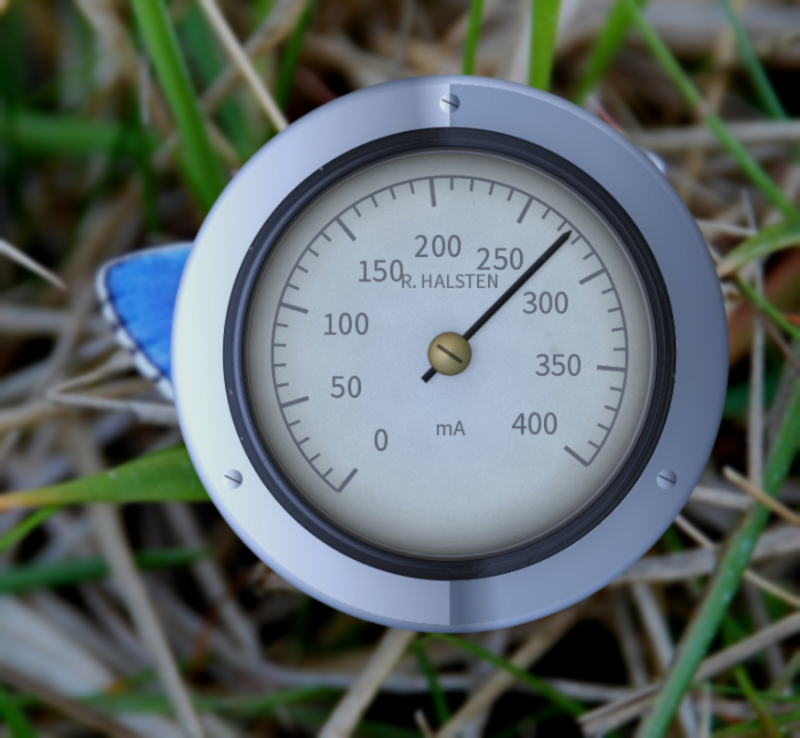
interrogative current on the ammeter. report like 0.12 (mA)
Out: 275 (mA)
